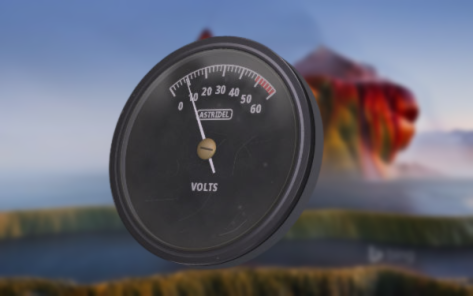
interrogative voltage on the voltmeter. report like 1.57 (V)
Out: 10 (V)
